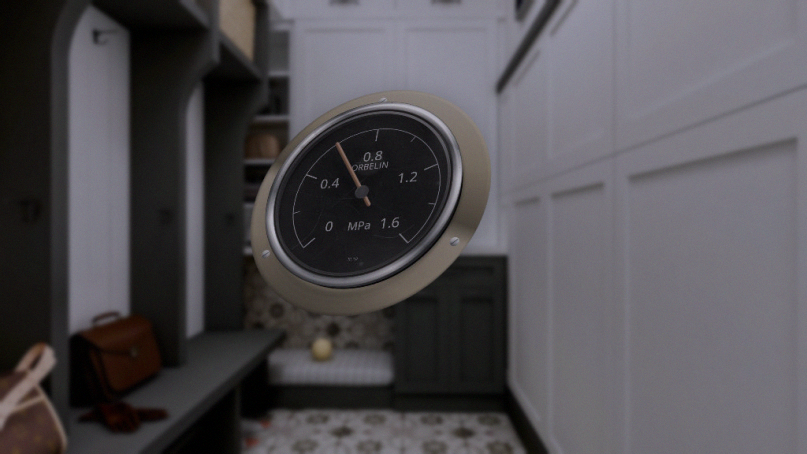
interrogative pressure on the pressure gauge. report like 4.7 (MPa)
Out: 0.6 (MPa)
